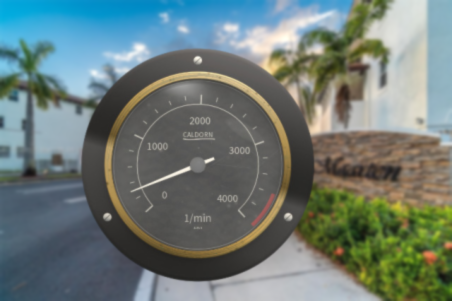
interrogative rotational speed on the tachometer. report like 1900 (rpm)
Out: 300 (rpm)
